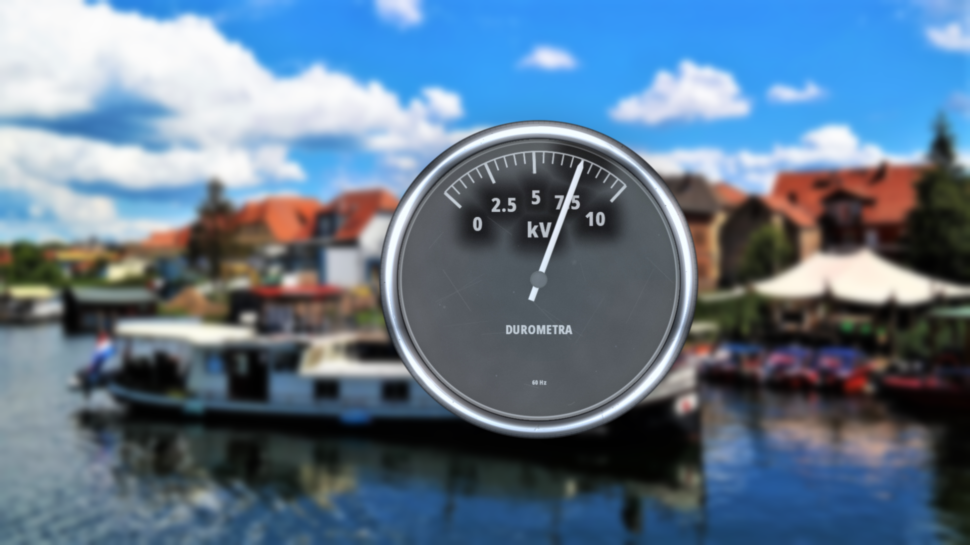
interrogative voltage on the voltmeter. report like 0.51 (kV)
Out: 7.5 (kV)
